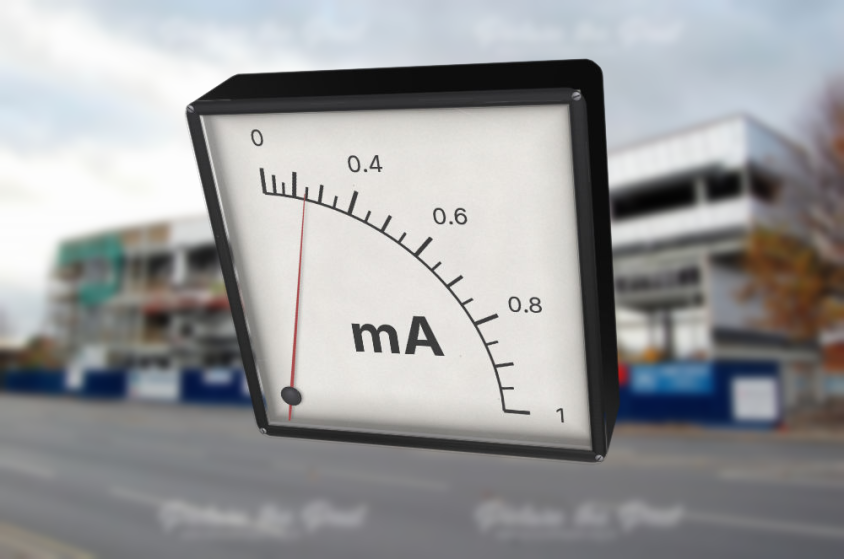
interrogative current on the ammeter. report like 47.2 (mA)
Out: 0.25 (mA)
